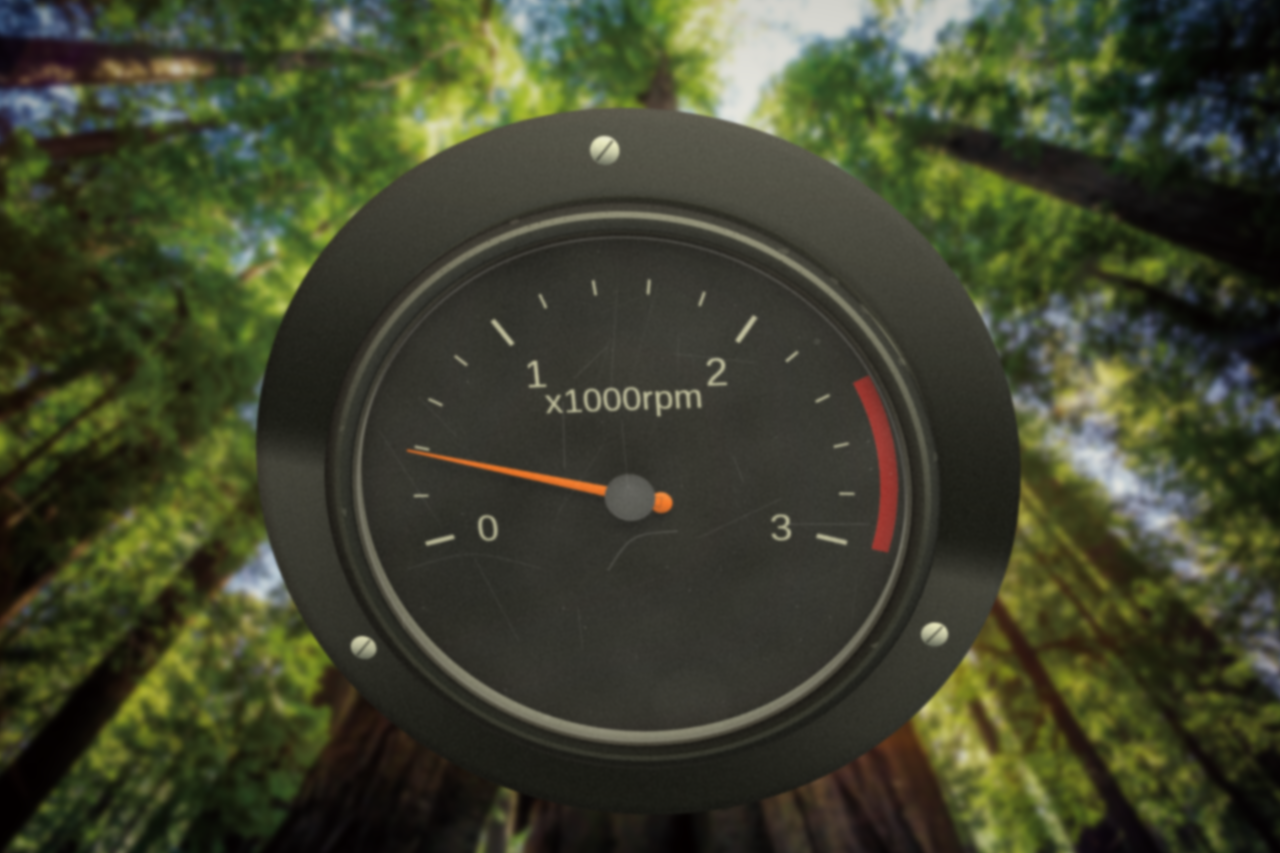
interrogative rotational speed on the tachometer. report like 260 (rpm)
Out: 400 (rpm)
